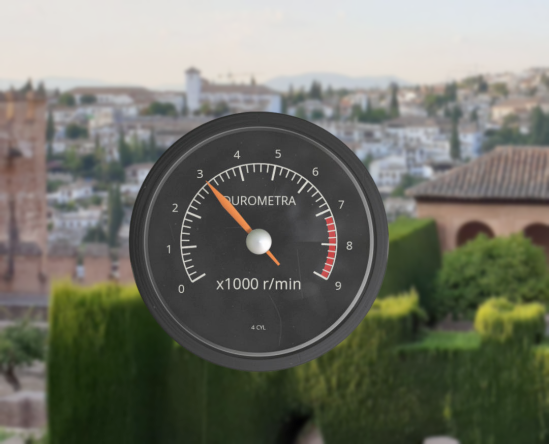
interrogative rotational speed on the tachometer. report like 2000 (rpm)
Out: 3000 (rpm)
